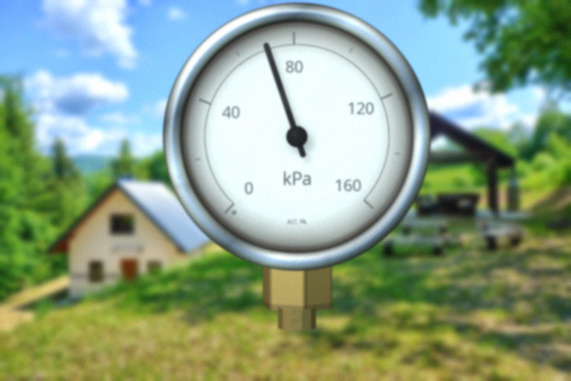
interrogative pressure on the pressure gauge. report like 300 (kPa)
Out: 70 (kPa)
